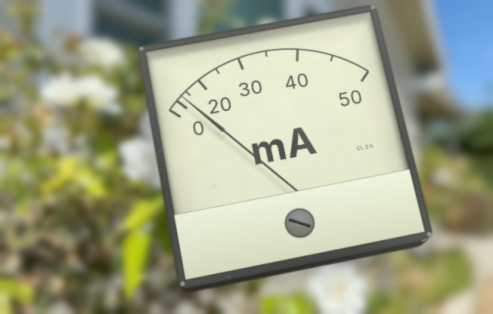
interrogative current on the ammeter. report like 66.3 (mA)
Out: 12.5 (mA)
